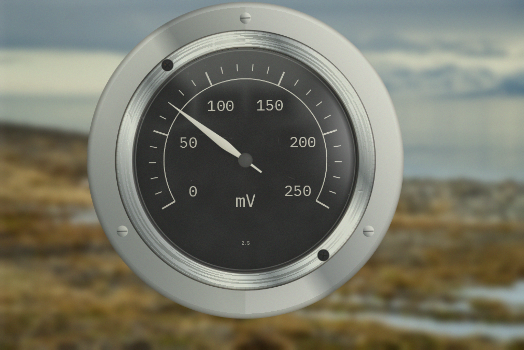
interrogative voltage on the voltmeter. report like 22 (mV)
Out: 70 (mV)
